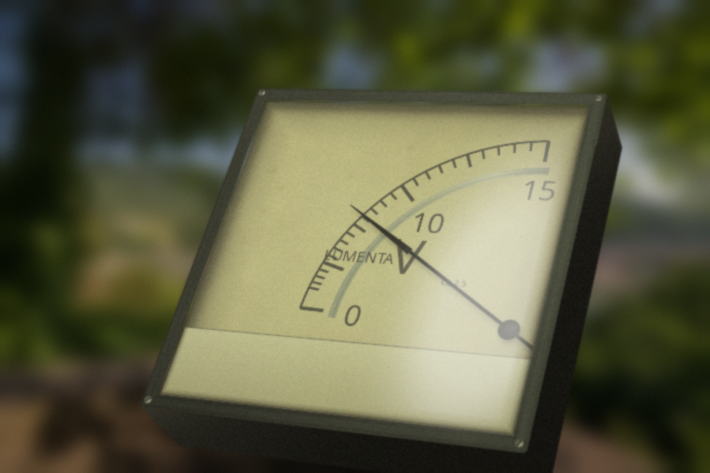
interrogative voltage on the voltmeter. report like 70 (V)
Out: 8 (V)
